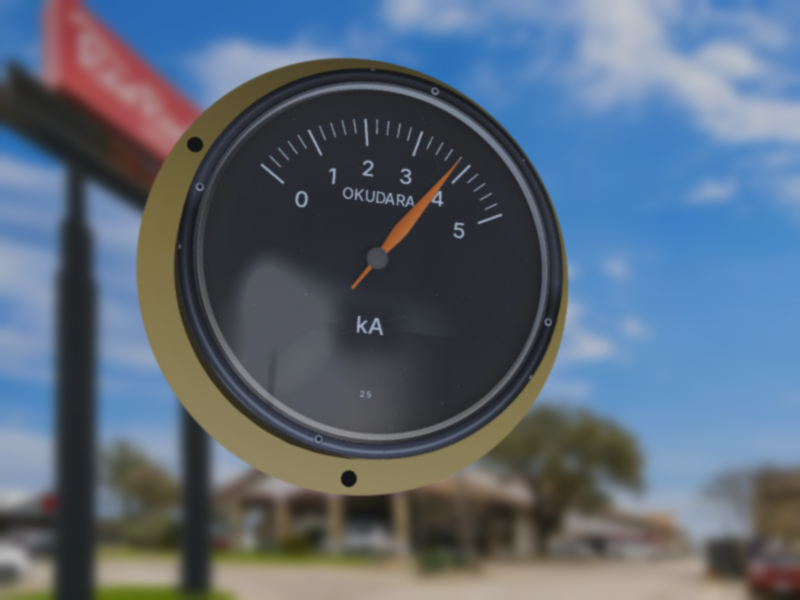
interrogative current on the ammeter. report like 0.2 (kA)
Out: 3.8 (kA)
